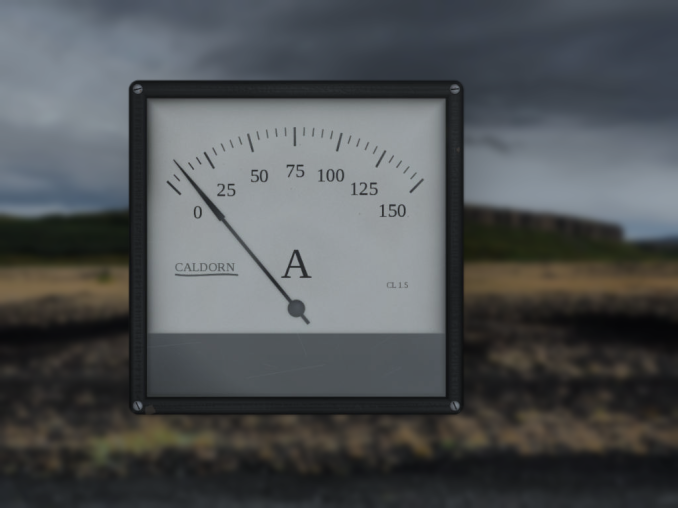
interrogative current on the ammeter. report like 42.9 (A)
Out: 10 (A)
